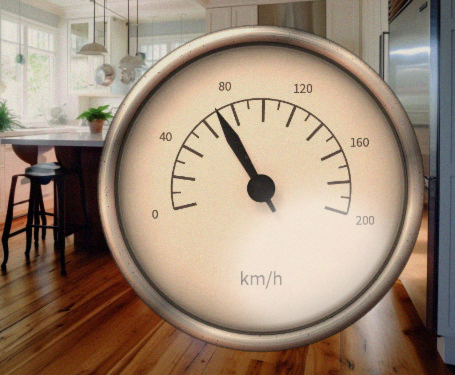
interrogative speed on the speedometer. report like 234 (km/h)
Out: 70 (km/h)
